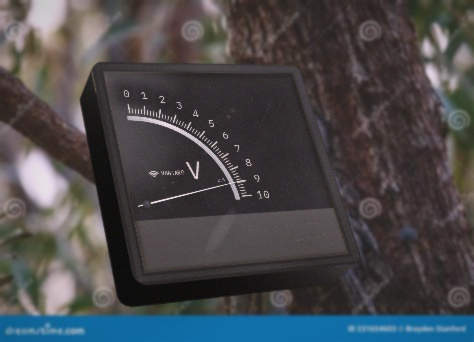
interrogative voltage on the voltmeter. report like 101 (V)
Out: 9 (V)
